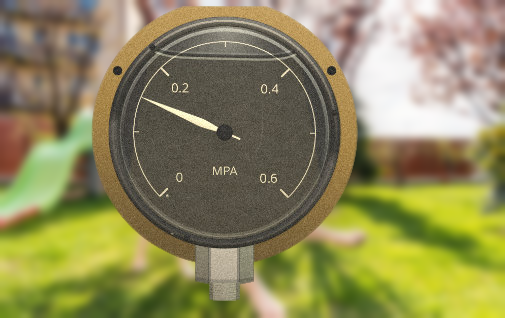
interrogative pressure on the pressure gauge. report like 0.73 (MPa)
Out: 0.15 (MPa)
